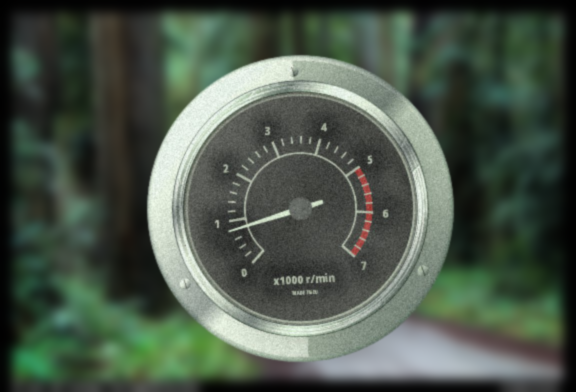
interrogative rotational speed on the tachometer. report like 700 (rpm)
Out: 800 (rpm)
